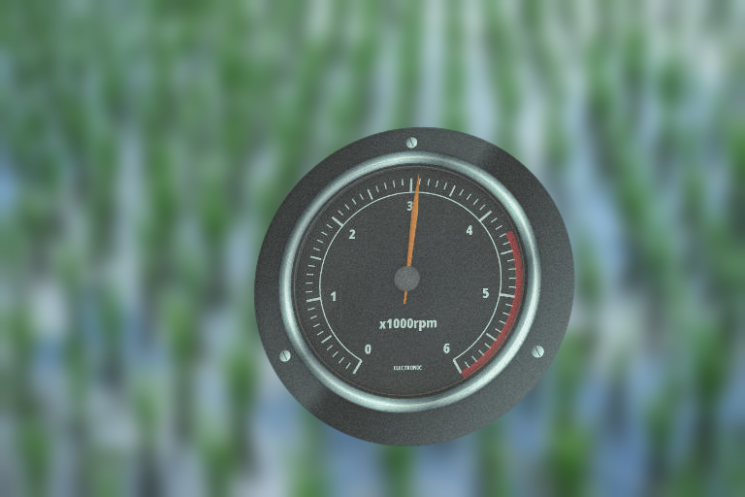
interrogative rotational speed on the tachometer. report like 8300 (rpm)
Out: 3100 (rpm)
